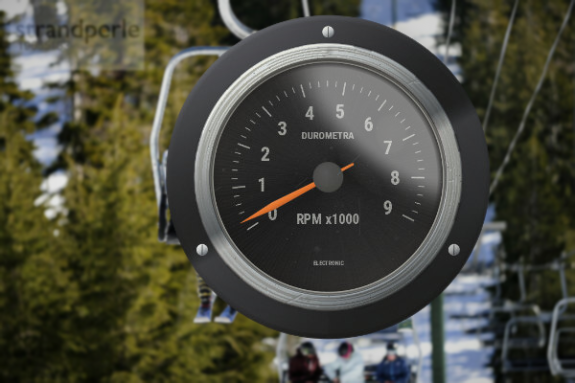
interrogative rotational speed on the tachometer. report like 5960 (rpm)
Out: 200 (rpm)
